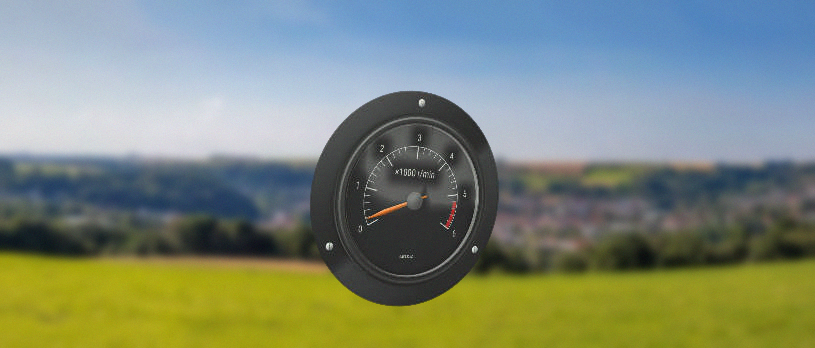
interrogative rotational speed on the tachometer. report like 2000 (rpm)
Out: 200 (rpm)
